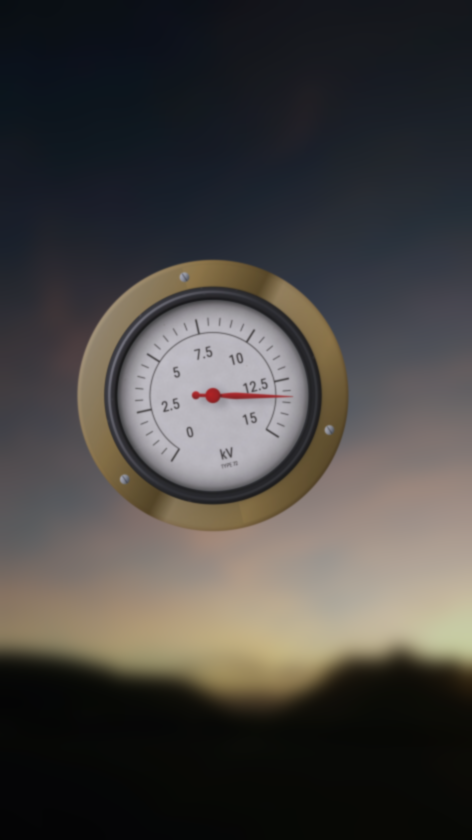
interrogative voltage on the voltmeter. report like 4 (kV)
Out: 13.25 (kV)
